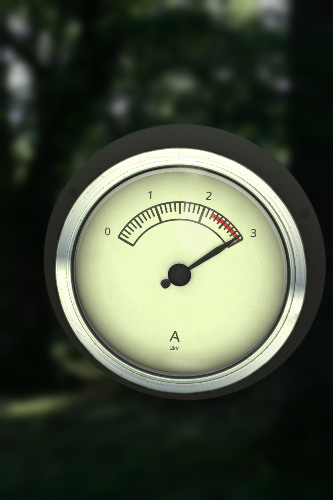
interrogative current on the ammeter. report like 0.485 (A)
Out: 2.9 (A)
